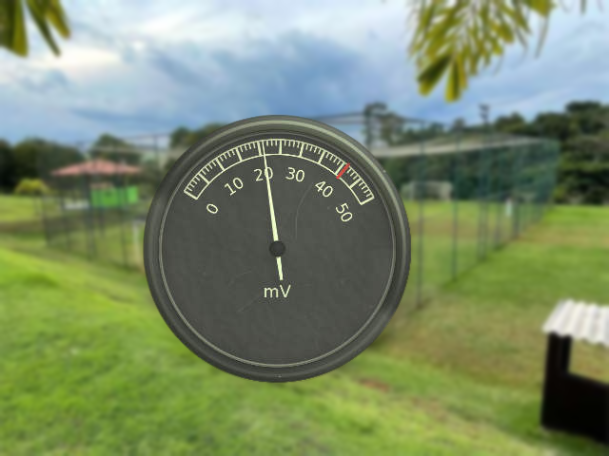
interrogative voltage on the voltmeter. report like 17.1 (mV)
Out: 21 (mV)
